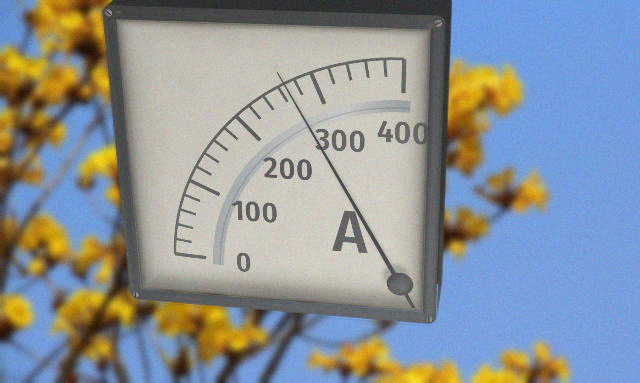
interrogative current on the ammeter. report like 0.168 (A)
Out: 270 (A)
